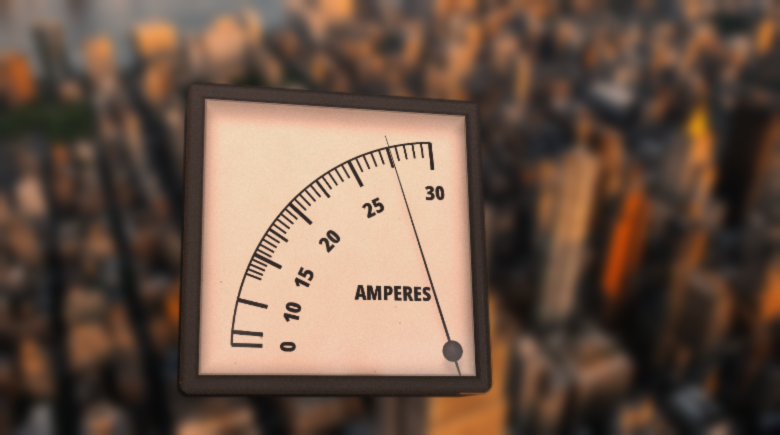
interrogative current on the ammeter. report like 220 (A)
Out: 27.5 (A)
